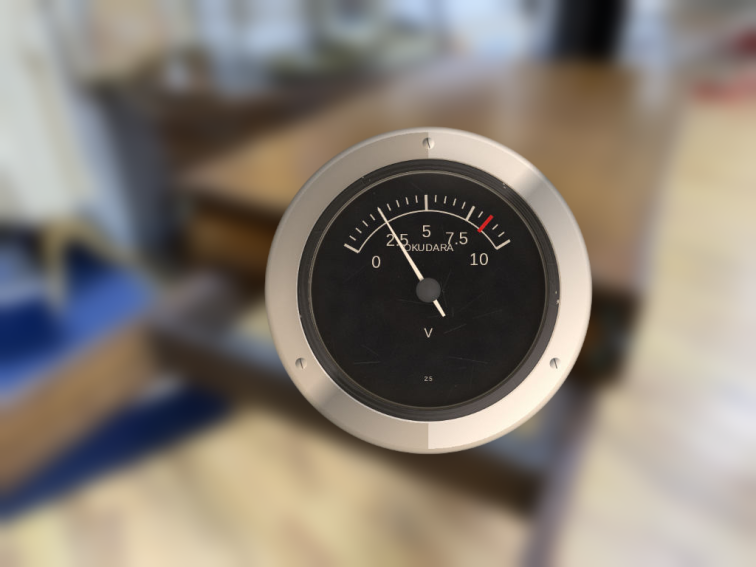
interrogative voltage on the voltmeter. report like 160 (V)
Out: 2.5 (V)
